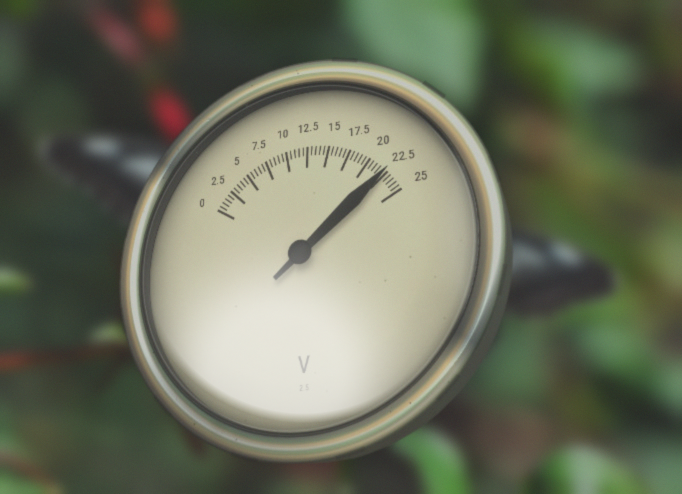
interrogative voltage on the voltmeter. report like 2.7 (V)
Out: 22.5 (V)
